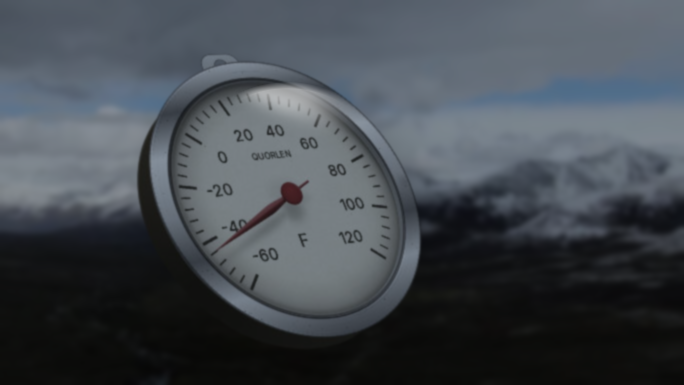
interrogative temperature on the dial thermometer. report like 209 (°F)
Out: -44 (°F)
